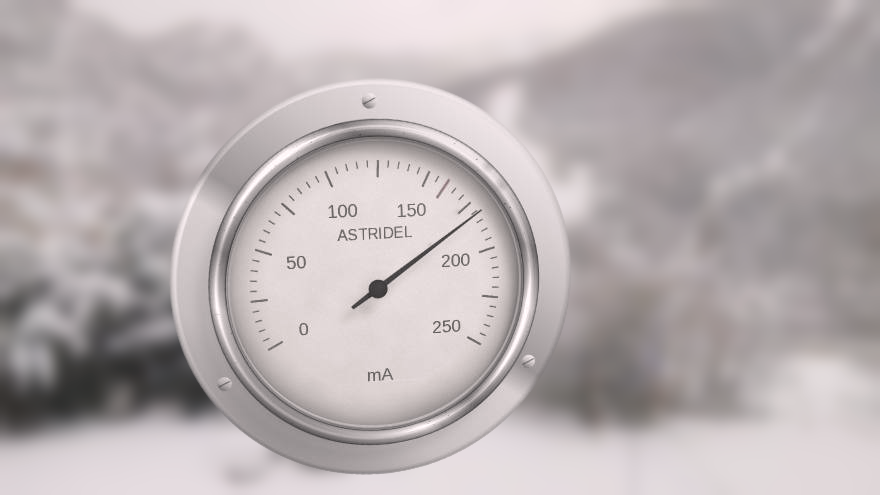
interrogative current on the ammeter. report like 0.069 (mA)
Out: 180 (mA)
